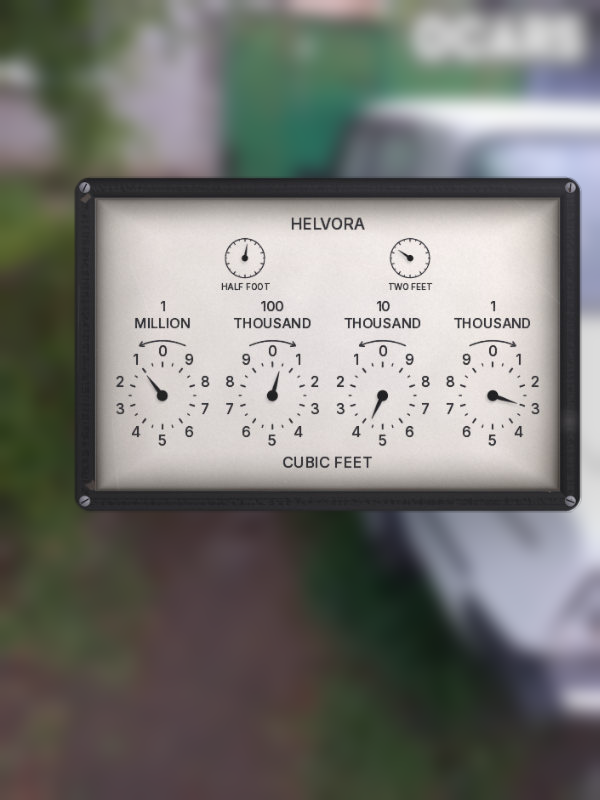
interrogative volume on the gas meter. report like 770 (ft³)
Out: 104300 (ft³)
